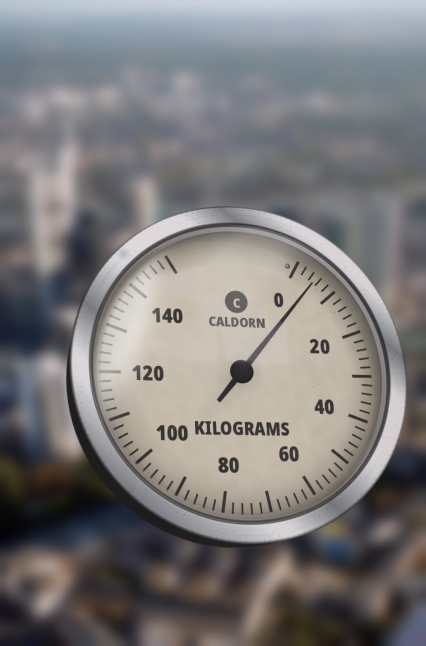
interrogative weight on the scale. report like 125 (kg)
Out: 5 (kg)
